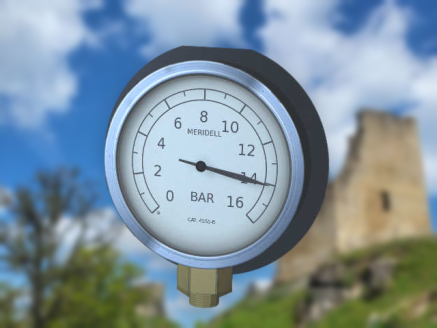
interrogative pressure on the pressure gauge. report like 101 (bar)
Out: 14 (bar)
